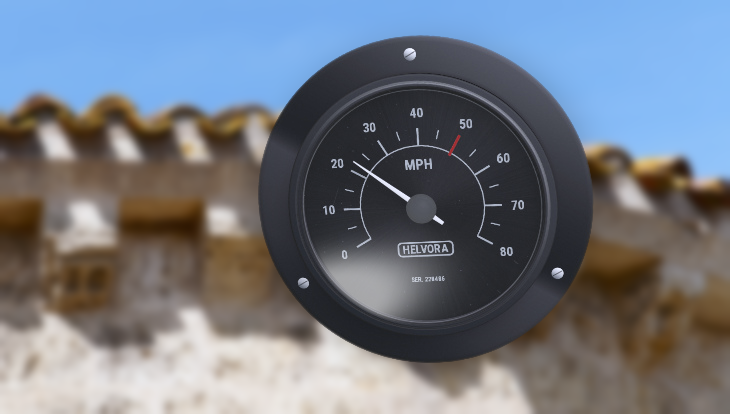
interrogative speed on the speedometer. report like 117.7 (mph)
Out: 22.5 (mph)
